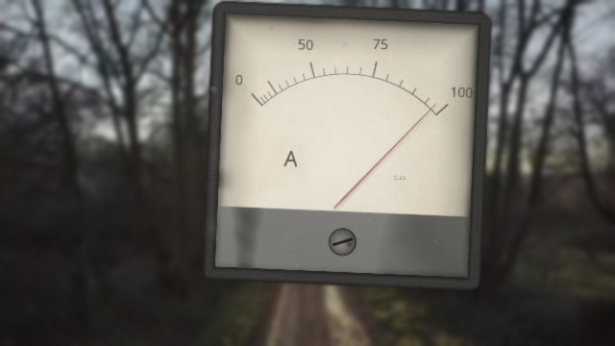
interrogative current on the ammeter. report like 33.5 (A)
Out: 97.5 (A)
